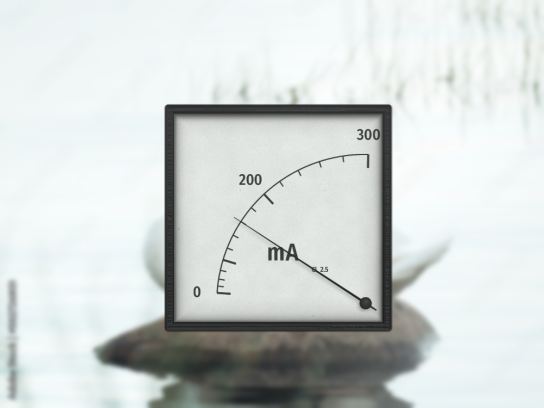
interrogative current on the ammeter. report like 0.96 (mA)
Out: 160 (mA)
